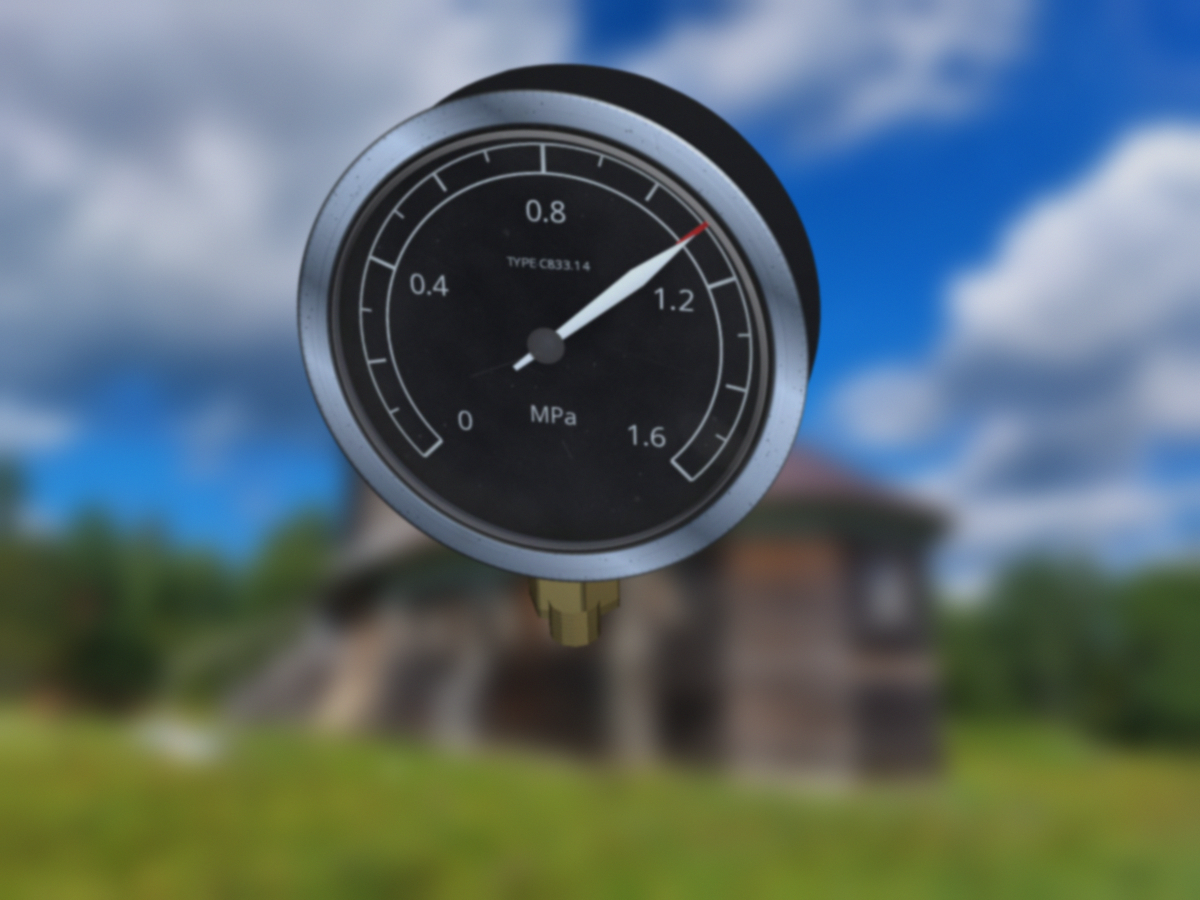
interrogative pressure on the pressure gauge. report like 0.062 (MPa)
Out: 1.1 (MPa)
